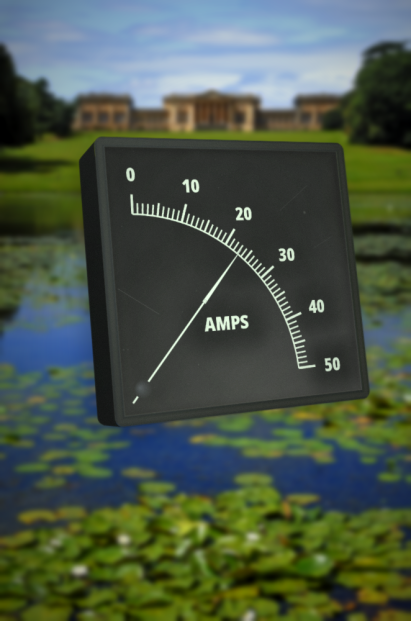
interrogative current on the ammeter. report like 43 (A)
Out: 23 (A)
